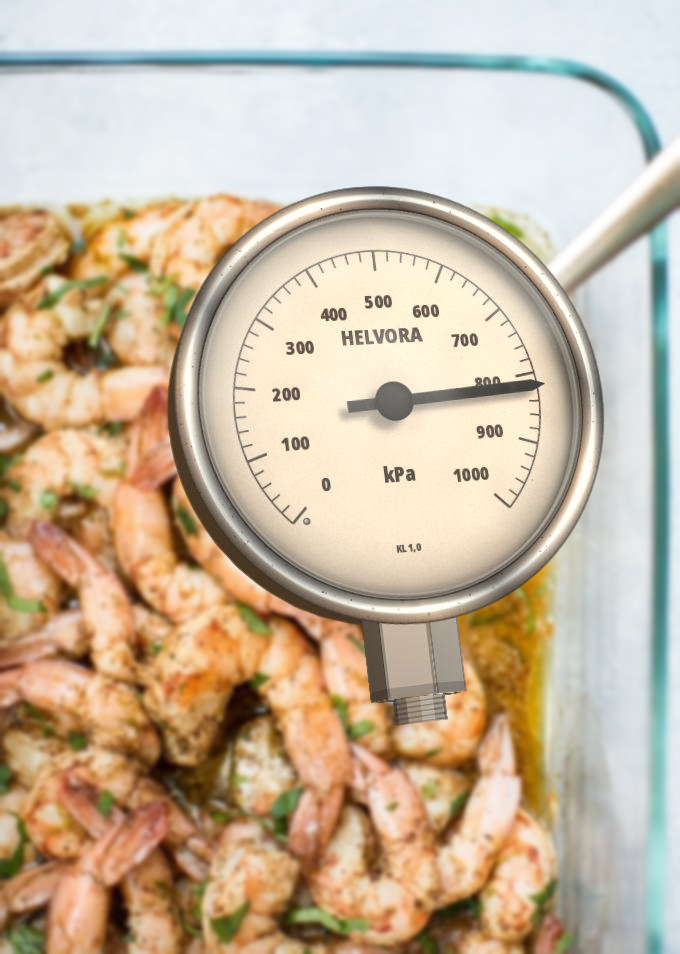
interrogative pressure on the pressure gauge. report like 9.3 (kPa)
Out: 820 (kPa)
